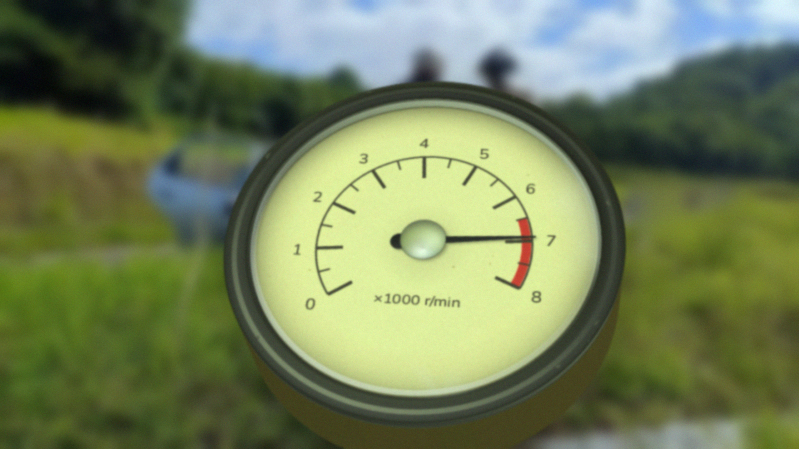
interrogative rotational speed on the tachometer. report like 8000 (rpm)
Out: 7000 (rpm)
